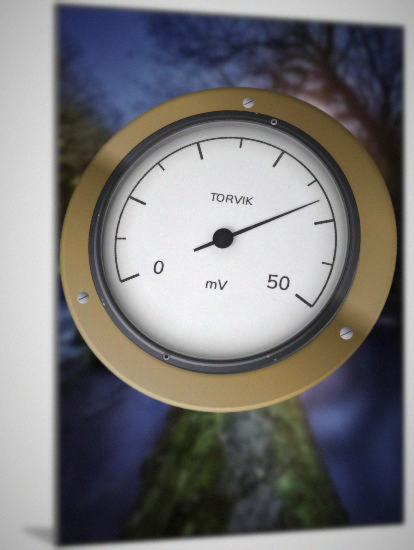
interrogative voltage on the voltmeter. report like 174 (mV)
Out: 37.5 (mV)
